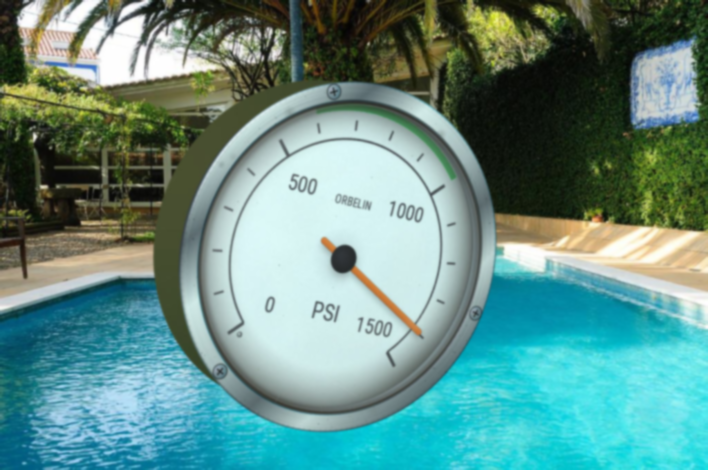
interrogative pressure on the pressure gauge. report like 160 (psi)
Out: 1400 (psi)
